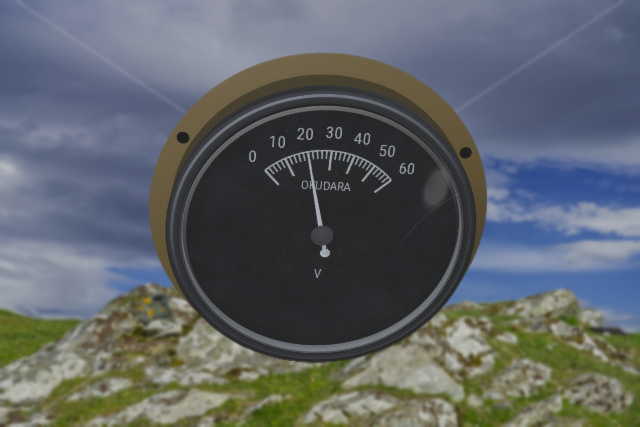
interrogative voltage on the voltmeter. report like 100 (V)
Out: 20 (V)
